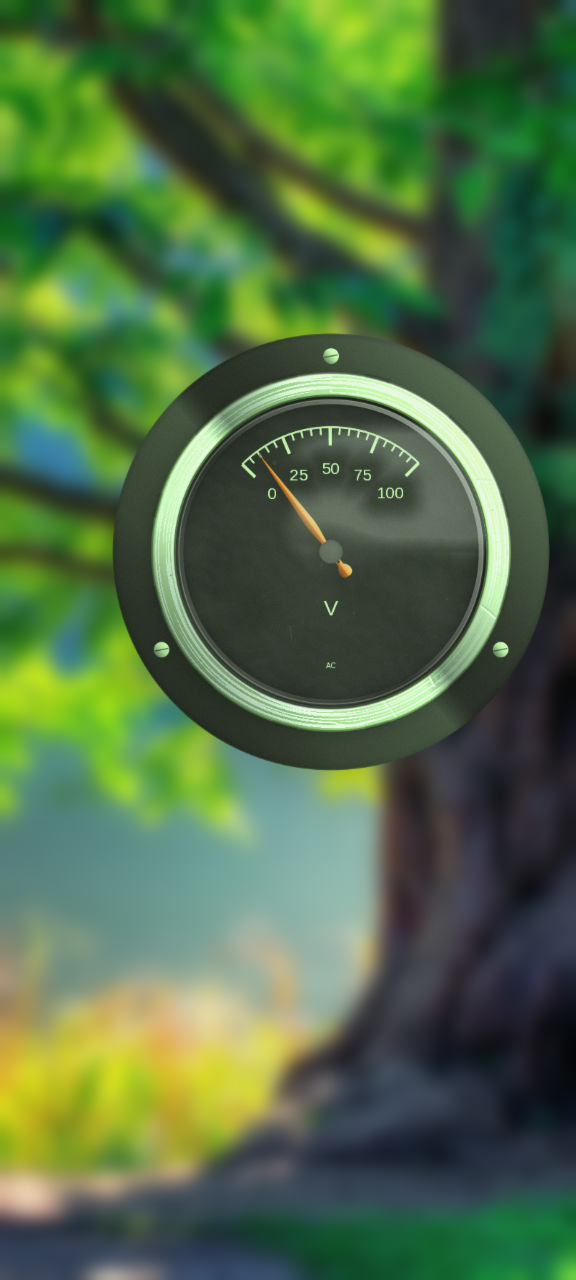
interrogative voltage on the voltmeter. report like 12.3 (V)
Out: 10 (V)
